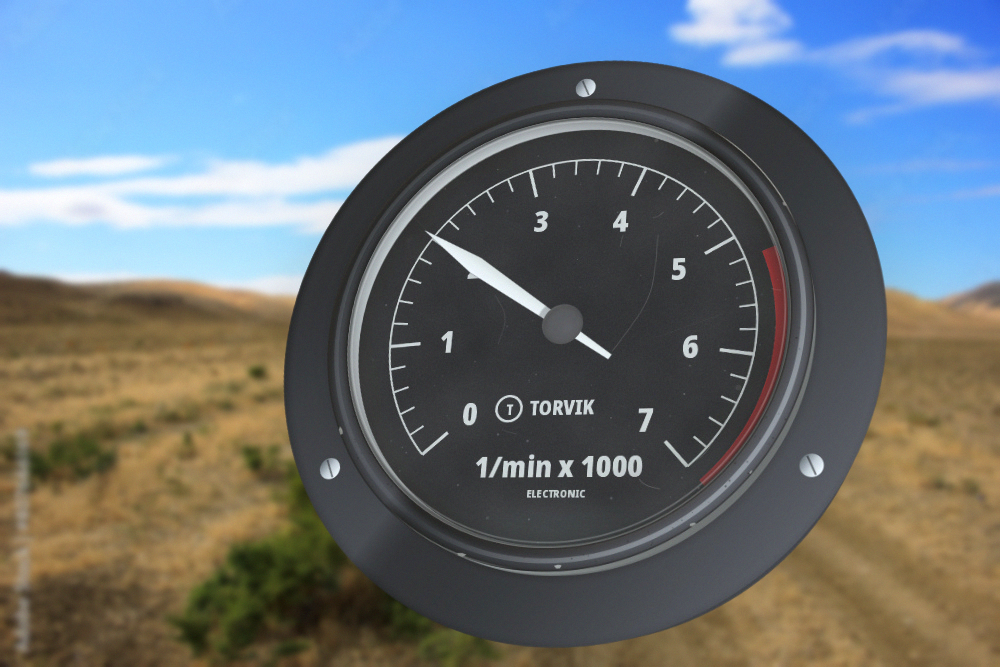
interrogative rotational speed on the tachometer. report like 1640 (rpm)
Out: 2000 (rpm)
